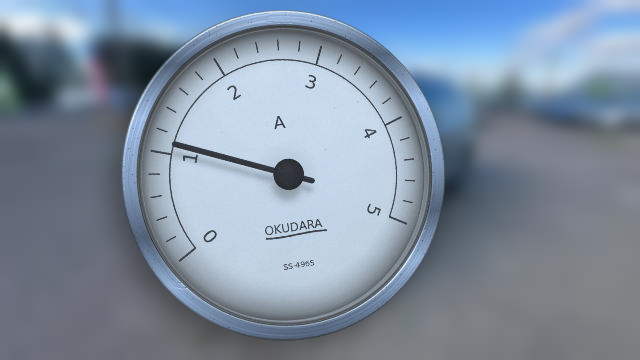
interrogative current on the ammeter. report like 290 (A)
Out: 1.1 (A)
